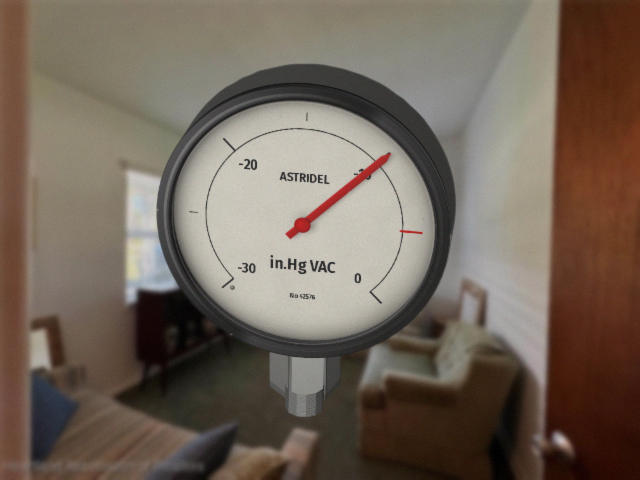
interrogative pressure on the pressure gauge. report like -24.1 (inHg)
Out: -10 (inHg)
